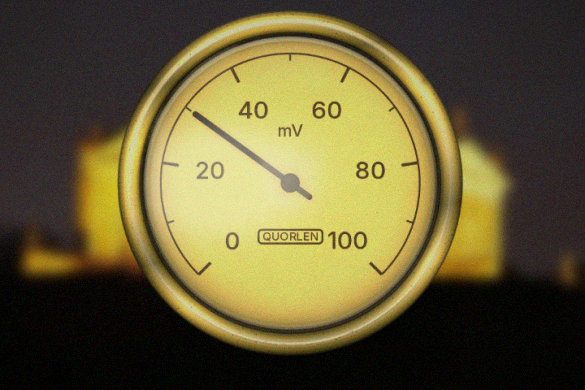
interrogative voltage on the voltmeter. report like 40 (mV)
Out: 30 (mV)
